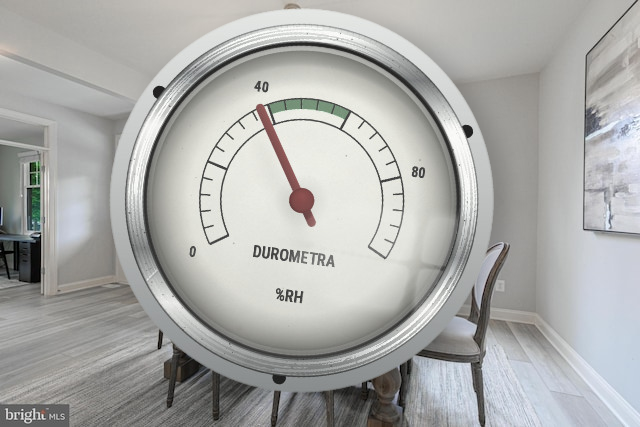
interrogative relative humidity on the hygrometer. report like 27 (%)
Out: 38 (%)
